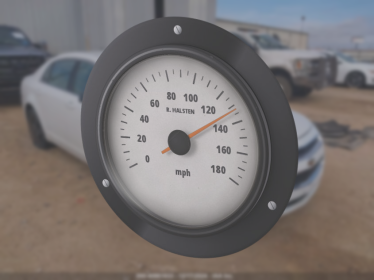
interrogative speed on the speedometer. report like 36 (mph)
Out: 132.5 (mph)
